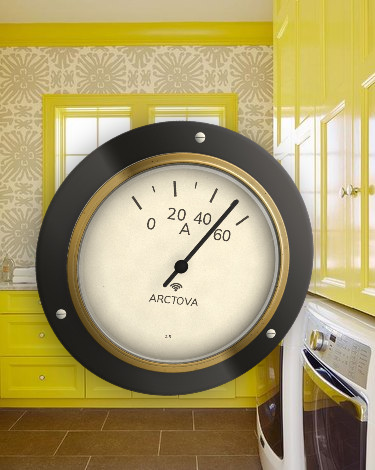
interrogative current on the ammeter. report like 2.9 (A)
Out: 50 (A)
